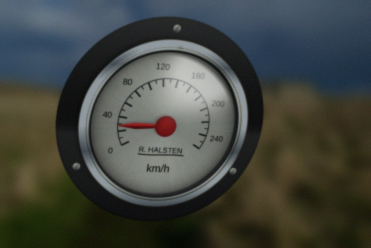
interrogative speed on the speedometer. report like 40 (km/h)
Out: 30 (km/h)
